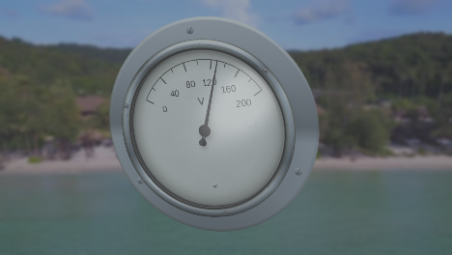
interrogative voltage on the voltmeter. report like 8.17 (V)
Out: 130 (V)
